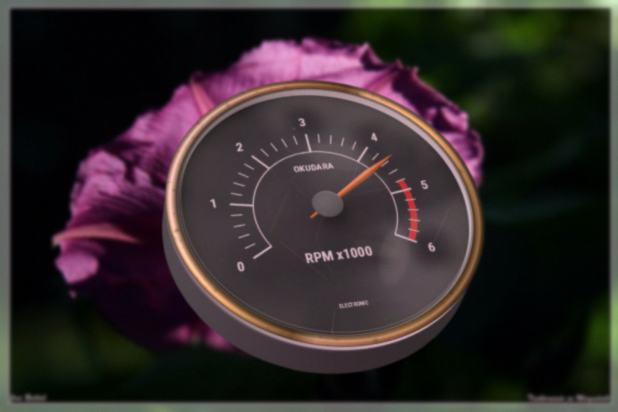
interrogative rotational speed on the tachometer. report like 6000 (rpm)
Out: 4400 (rpm)
